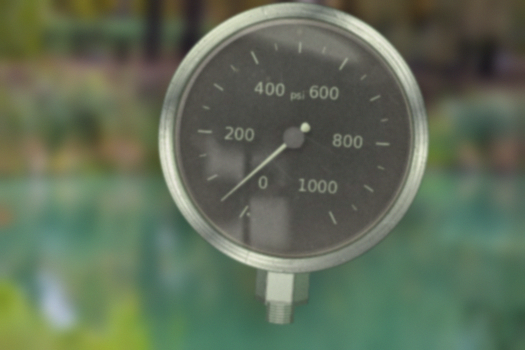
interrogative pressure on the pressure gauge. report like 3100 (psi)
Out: 50 (psi)
